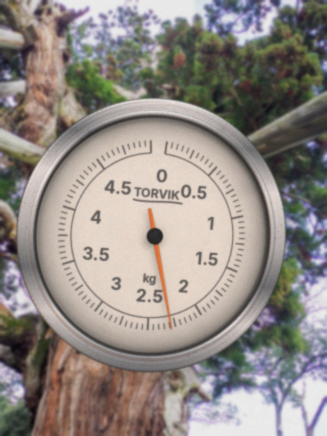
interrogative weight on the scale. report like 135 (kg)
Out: 2.3 (kg)
